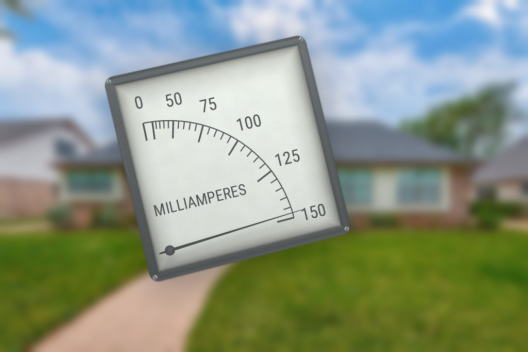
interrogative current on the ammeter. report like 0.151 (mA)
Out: 147.5 (mA)
